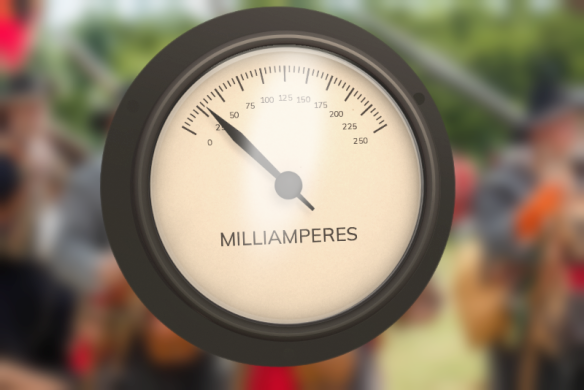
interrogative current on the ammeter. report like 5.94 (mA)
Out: 30 (mA)
